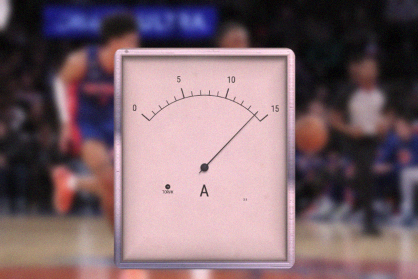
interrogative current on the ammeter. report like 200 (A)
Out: 14 (A)
